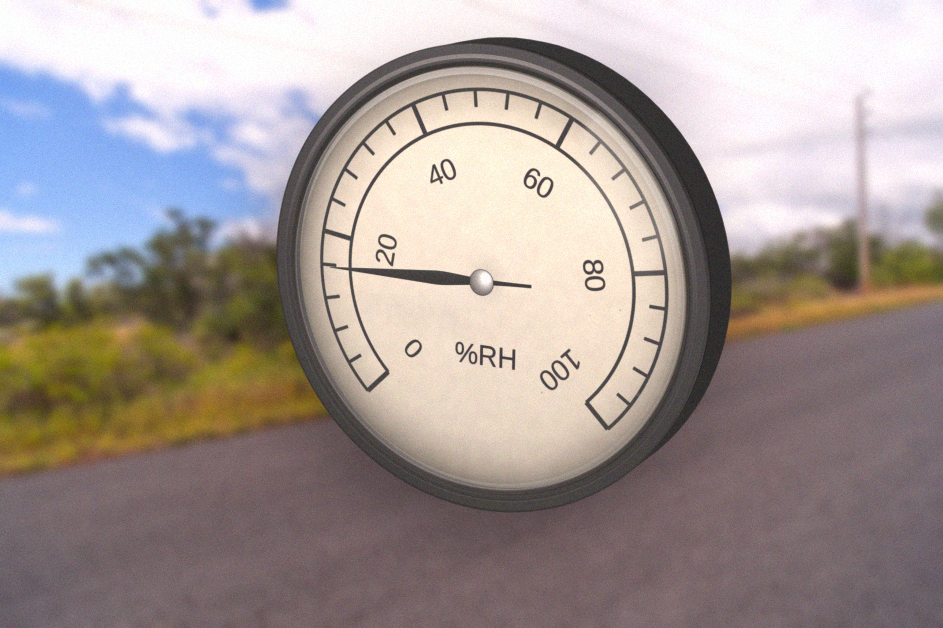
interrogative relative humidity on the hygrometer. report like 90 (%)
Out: 16 (%)
